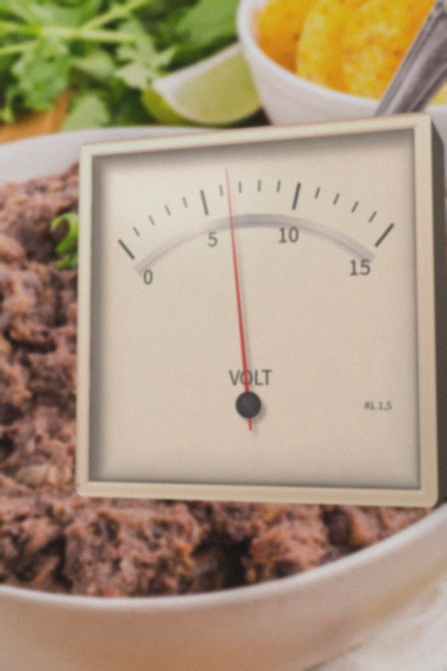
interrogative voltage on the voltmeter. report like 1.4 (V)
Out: 6.5 (V)
